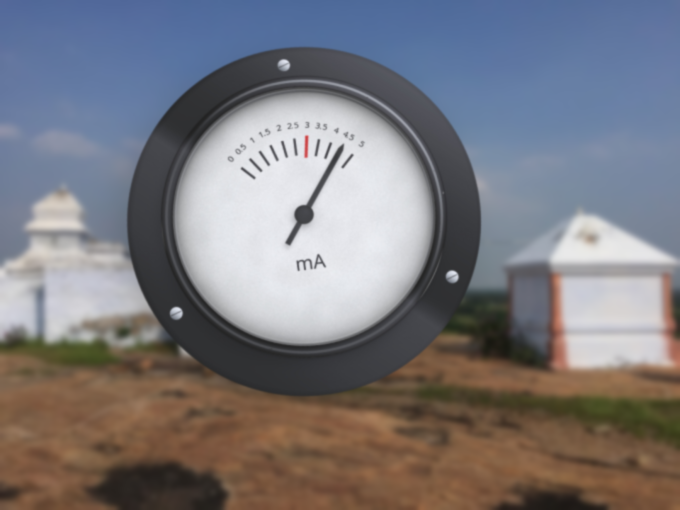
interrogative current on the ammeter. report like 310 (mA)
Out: 4.5 (mA)
